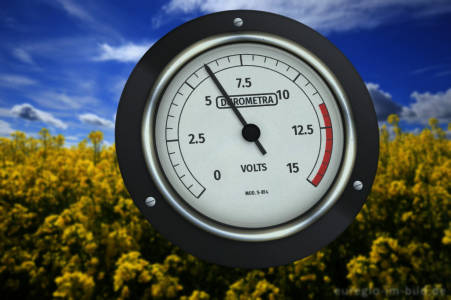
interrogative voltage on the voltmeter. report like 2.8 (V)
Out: 6 (V)
